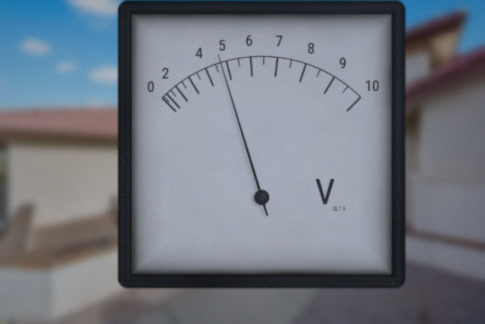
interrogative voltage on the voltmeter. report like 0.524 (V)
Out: 4.75 (V)
